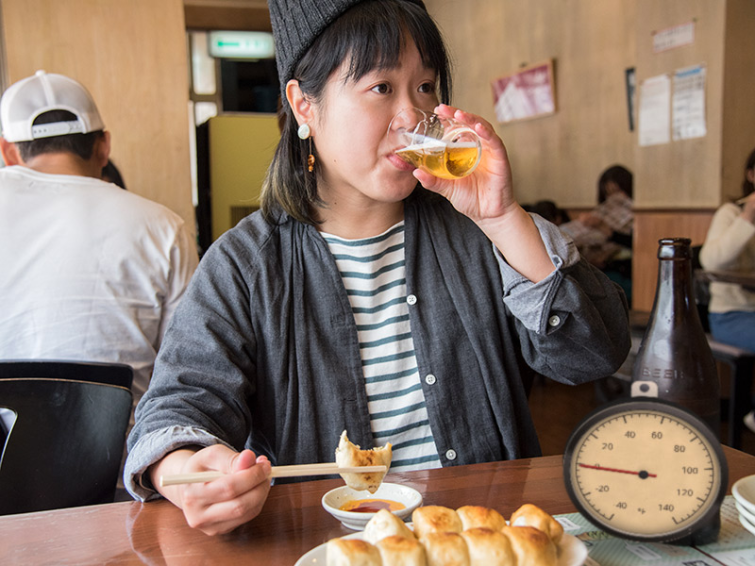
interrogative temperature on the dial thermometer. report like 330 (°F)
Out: 0 (°F)
